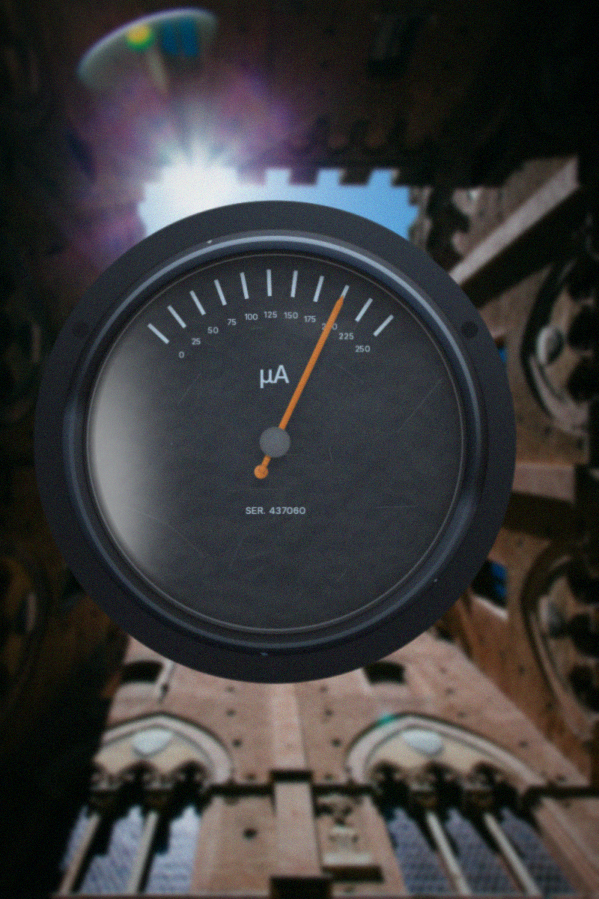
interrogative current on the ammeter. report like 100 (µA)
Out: 200 (µA)
